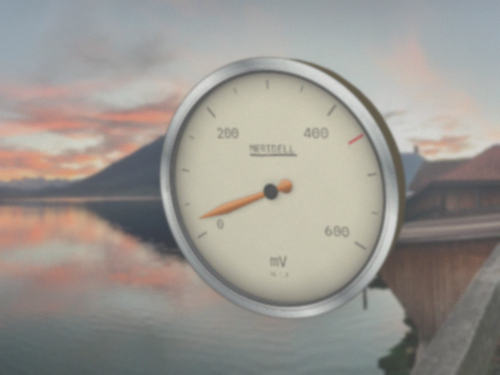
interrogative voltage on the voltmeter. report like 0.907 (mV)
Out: 25 (mV)
